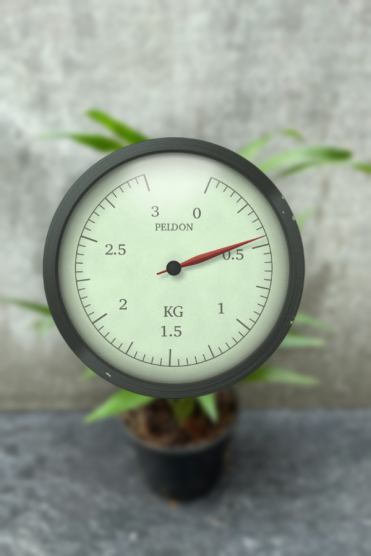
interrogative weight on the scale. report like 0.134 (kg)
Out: 0.45 (kg)
